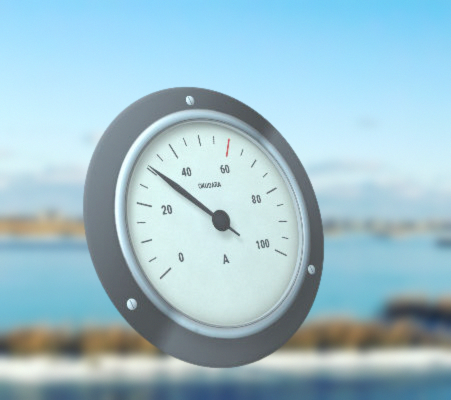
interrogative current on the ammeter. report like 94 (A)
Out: 30 (A)
